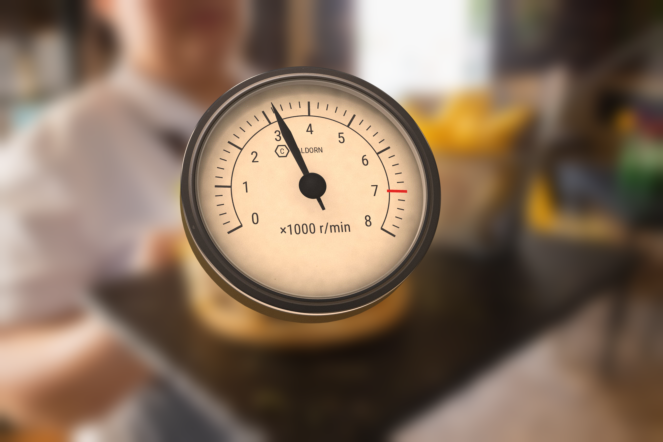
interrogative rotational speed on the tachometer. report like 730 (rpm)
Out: 3200 (rpm)
